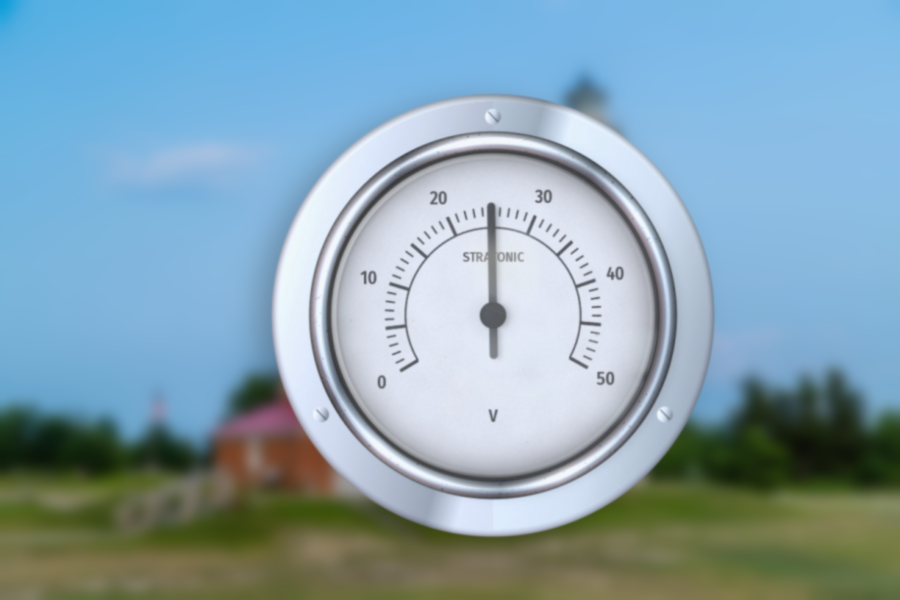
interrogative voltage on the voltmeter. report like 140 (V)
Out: 25 (V)
